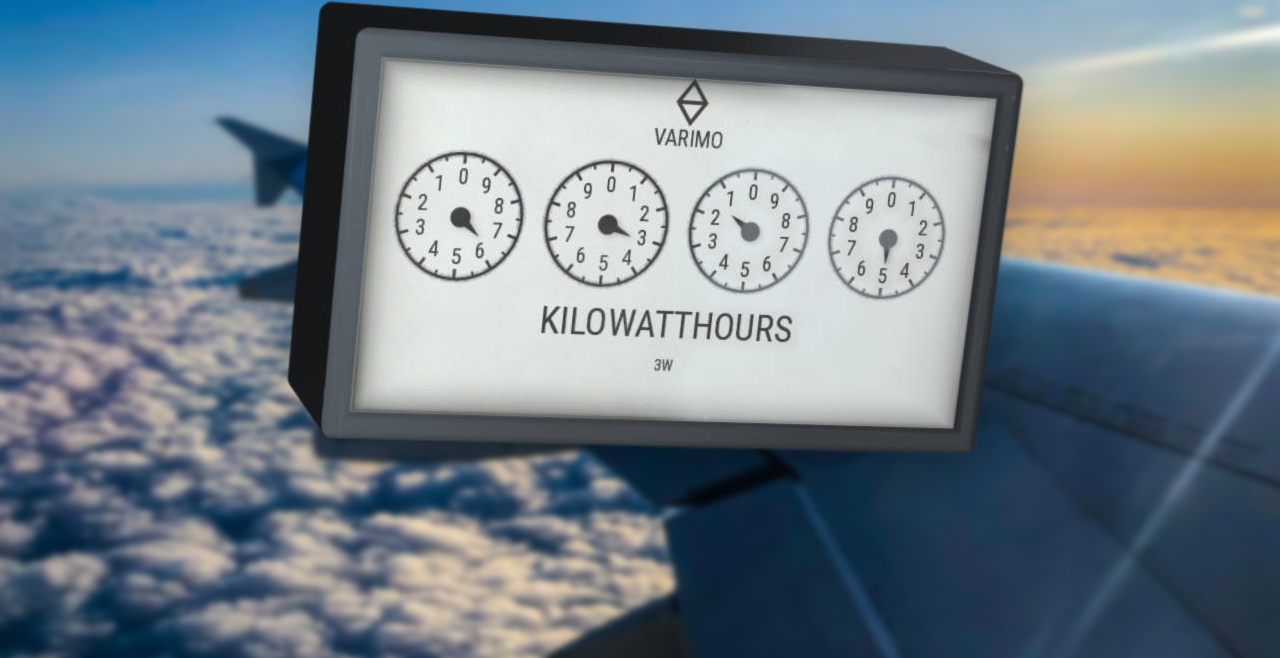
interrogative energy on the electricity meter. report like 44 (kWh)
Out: 6315 (kWh)
